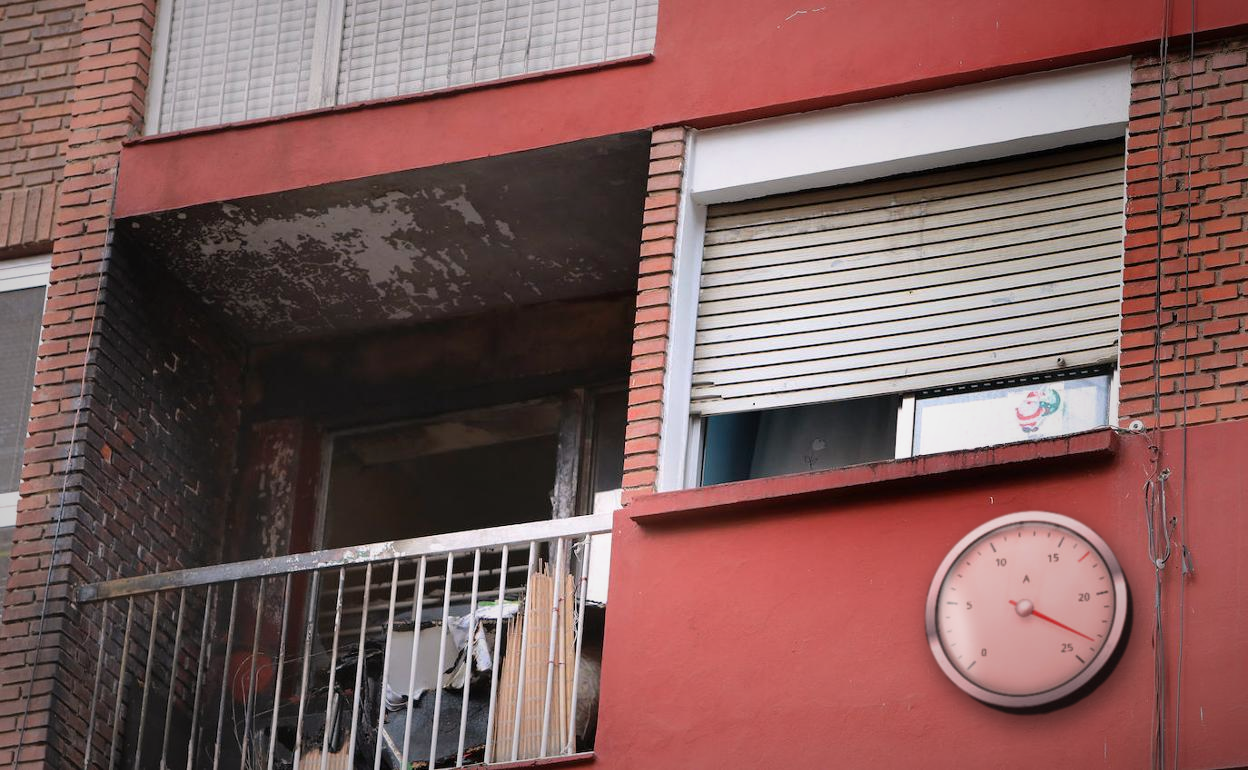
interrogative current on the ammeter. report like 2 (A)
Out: 23.5 (A)
